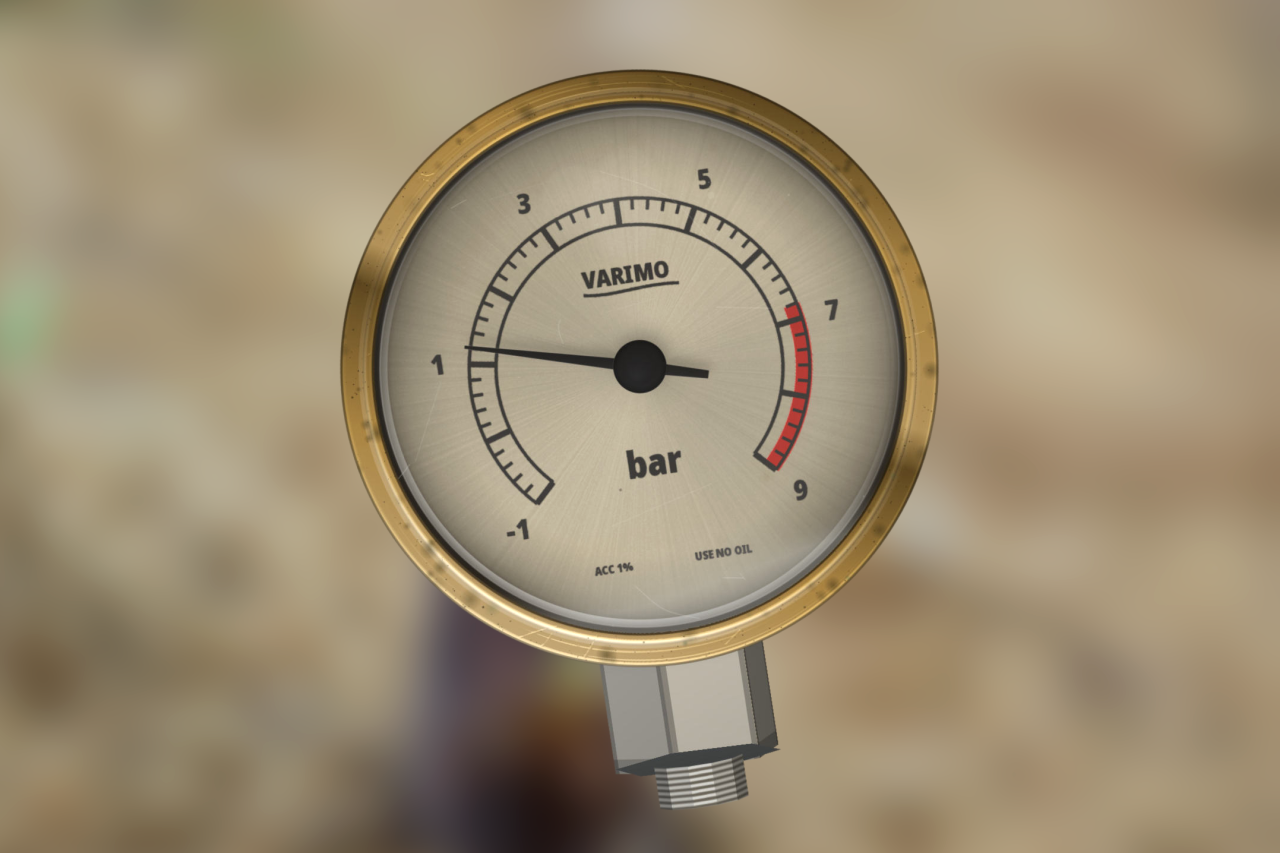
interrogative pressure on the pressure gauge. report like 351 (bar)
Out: 1.2 (bar)
